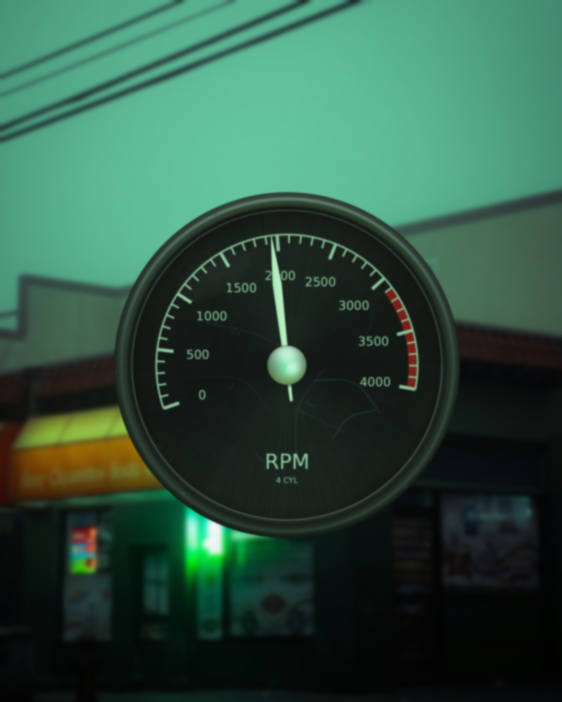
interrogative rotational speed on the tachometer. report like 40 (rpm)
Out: 1950 (rpm)
